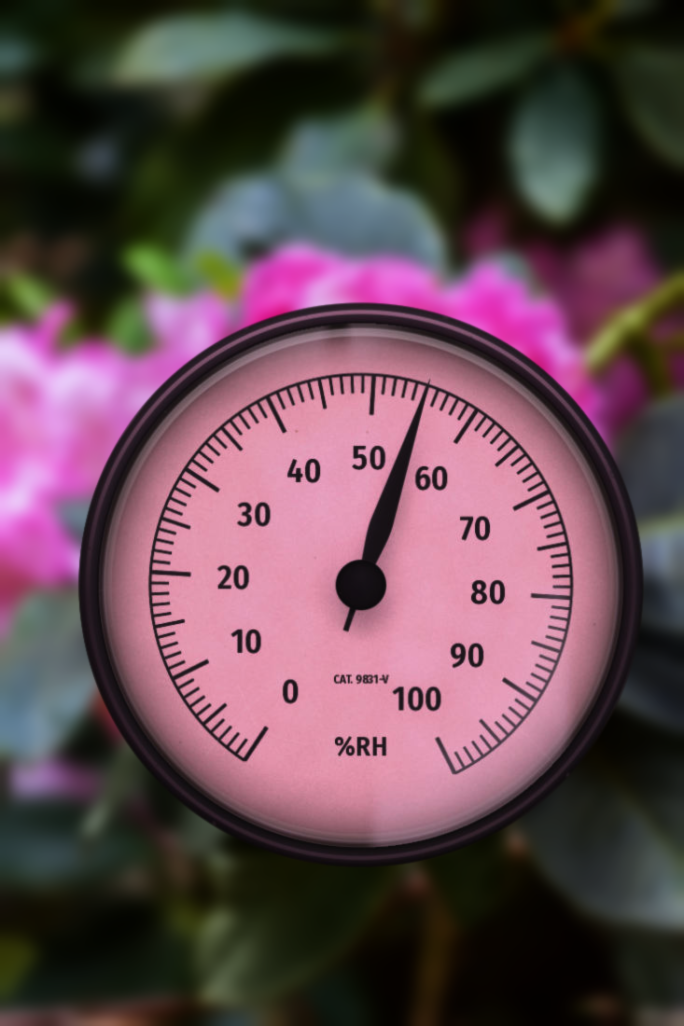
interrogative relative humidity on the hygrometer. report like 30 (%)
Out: 55 (%)
